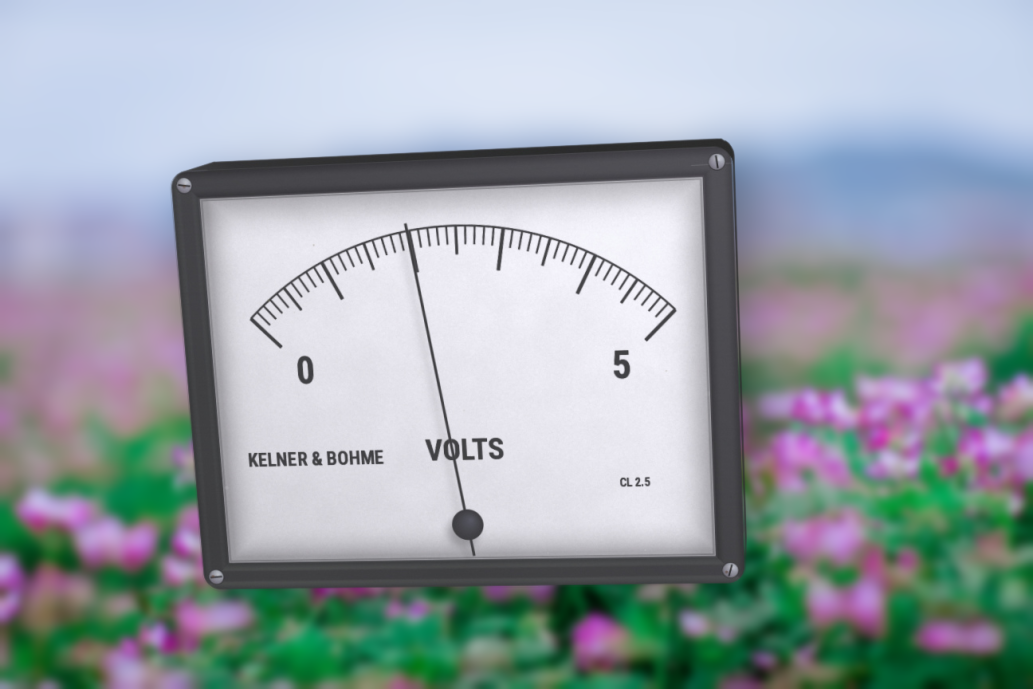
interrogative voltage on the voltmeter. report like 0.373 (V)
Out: 2 (V)
